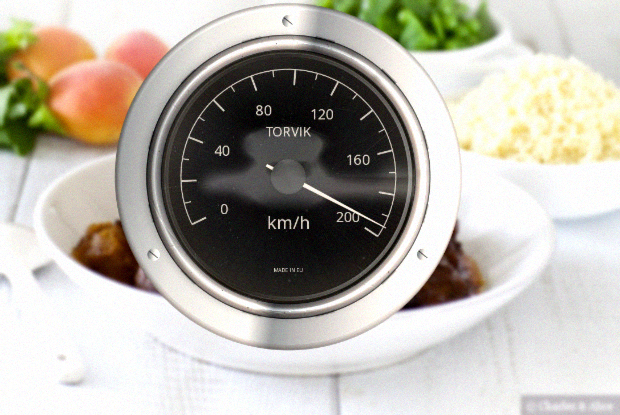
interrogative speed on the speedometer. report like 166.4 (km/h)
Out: 195 (km/h)
